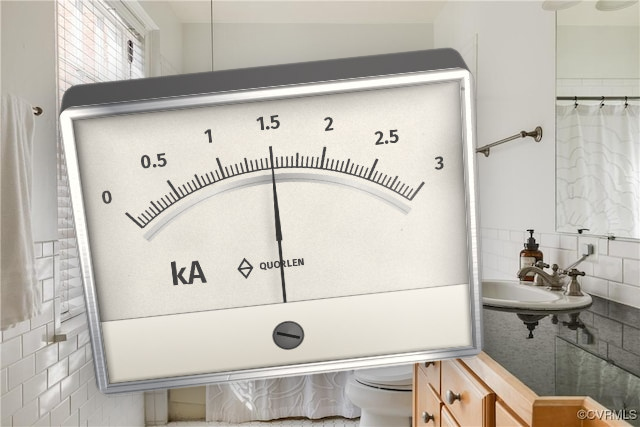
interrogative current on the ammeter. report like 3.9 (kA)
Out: 1.5 (kA)
